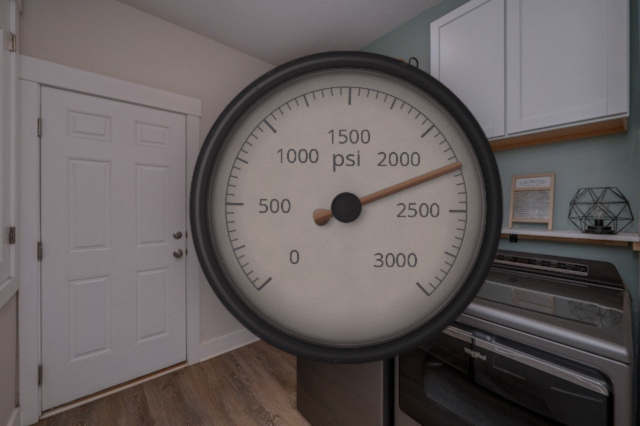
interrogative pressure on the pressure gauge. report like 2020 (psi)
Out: 2250 (psi)
